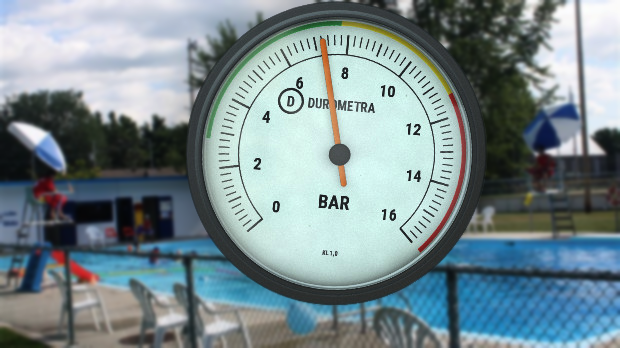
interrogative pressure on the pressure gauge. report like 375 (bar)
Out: 7.2 (bar)
